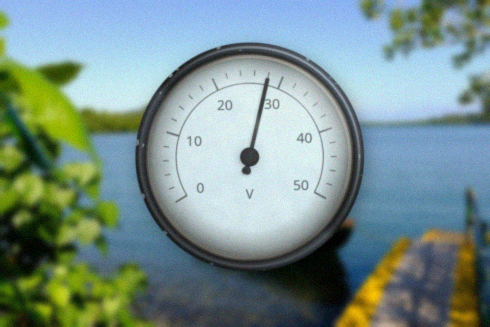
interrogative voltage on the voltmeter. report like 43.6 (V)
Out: 28 (V)
